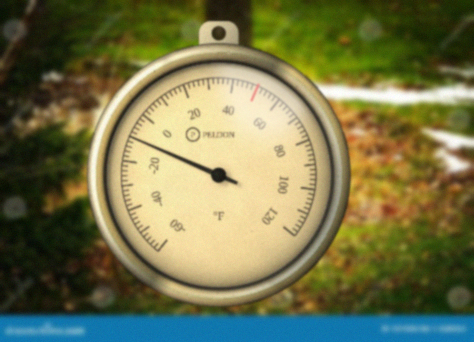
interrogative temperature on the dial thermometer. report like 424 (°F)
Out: -10 (°F)
